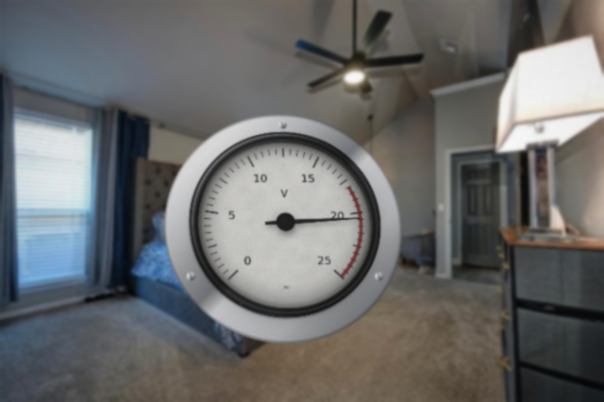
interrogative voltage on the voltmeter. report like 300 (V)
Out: 20.5 (V)
